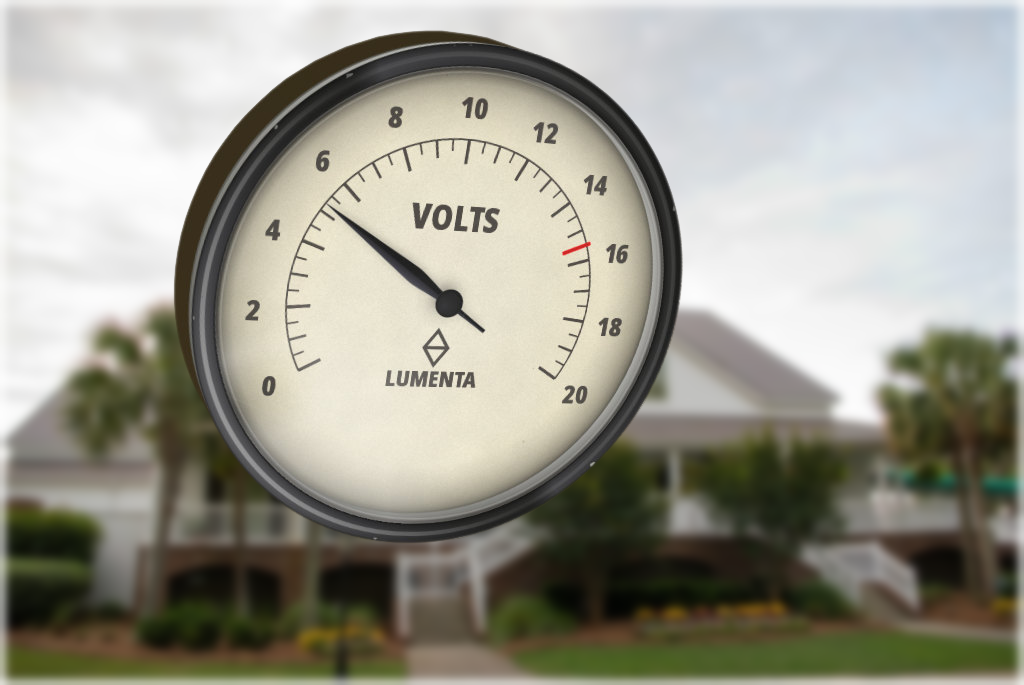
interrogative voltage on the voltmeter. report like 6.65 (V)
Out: 5.25 (V)
